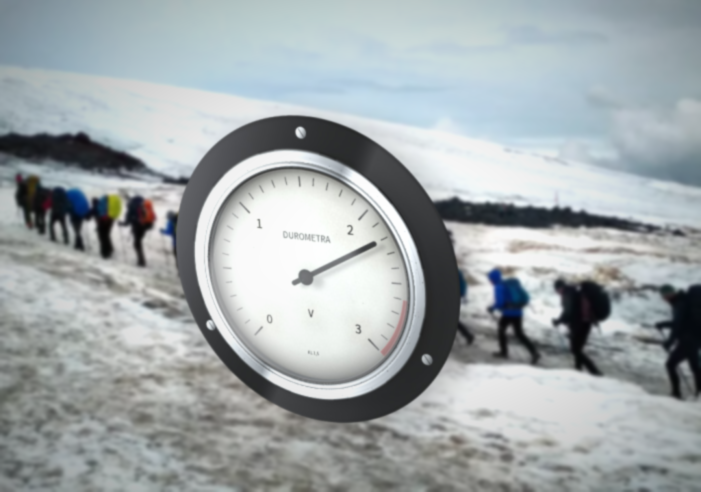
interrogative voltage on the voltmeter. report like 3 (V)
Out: 2.2 (V)
